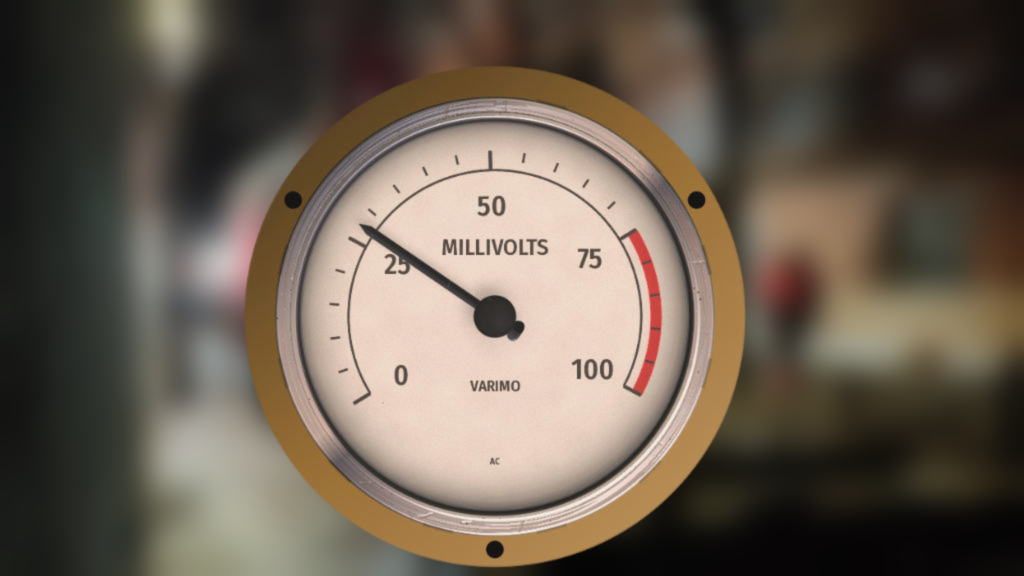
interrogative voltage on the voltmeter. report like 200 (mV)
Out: 27.5 (mV)
